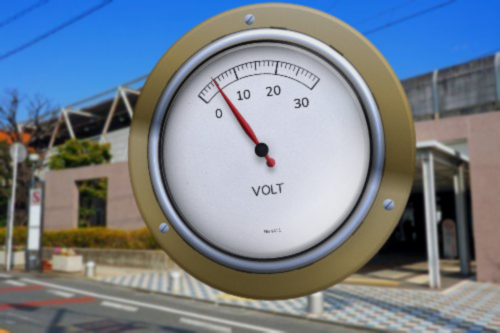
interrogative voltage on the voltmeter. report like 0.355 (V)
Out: 5 (V)
